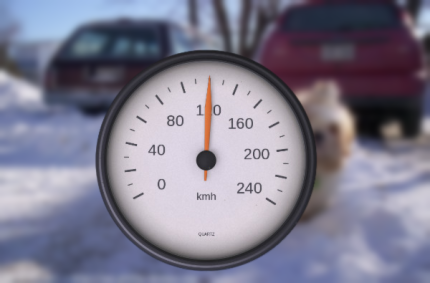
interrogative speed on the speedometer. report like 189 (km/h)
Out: 120 (km/h)
